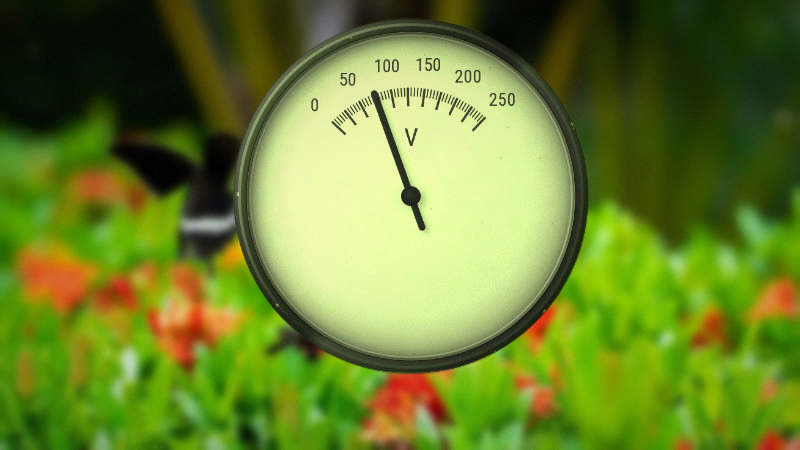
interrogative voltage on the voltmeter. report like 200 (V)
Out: 75 (V)
